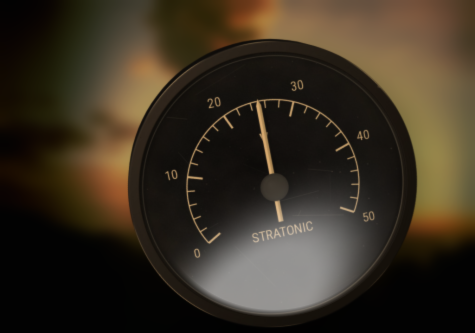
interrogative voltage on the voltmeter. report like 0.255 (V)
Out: 25 (V)
